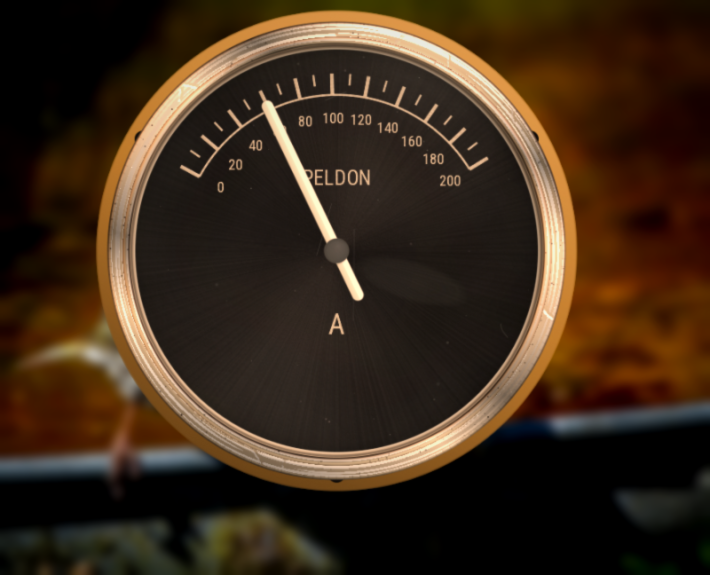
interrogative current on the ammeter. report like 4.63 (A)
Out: 60 (A)
